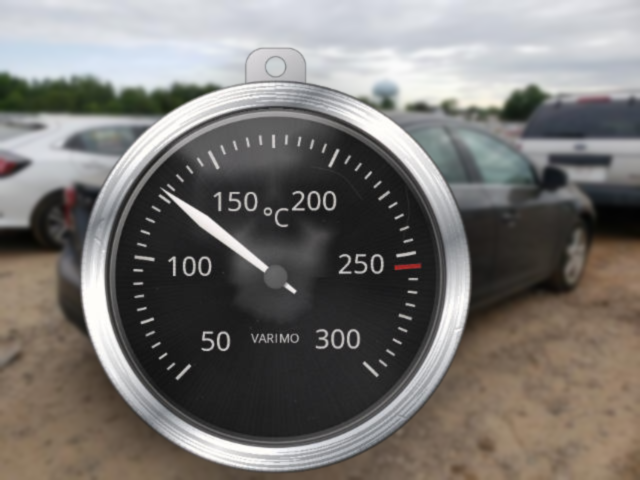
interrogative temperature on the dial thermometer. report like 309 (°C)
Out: 127.5 (°C)
